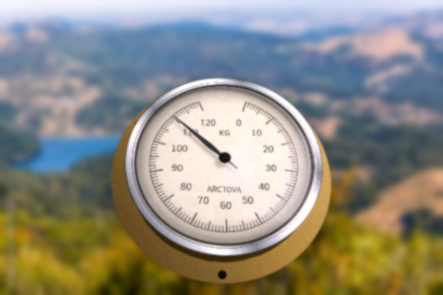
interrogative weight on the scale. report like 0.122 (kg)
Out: 110 (kg)
